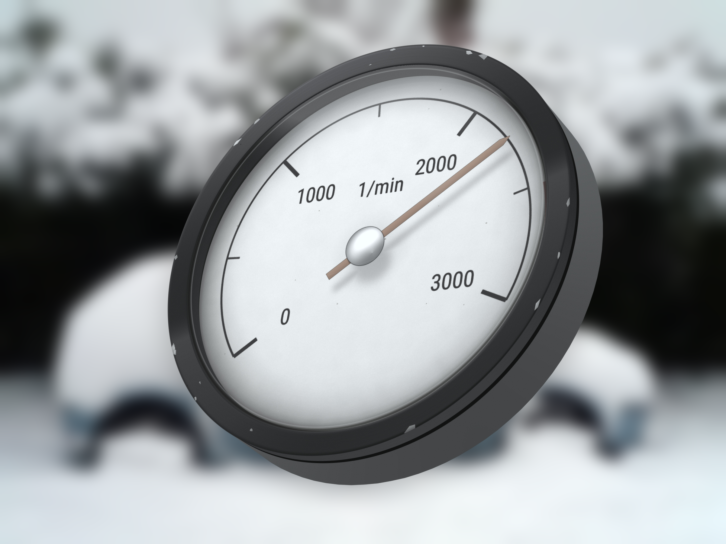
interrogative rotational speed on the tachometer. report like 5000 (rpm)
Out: 2250 (rpm)
